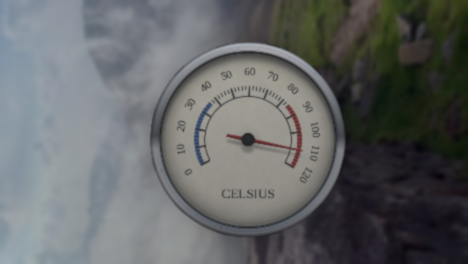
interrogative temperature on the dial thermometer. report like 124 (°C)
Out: 110 (°C)
